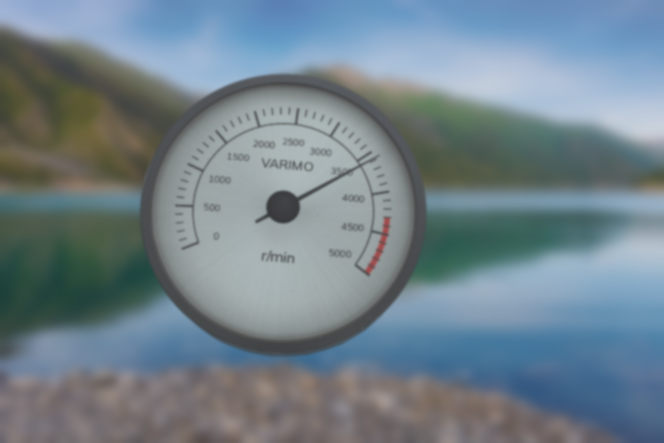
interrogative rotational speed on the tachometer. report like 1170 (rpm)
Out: 3600 (rpm)
